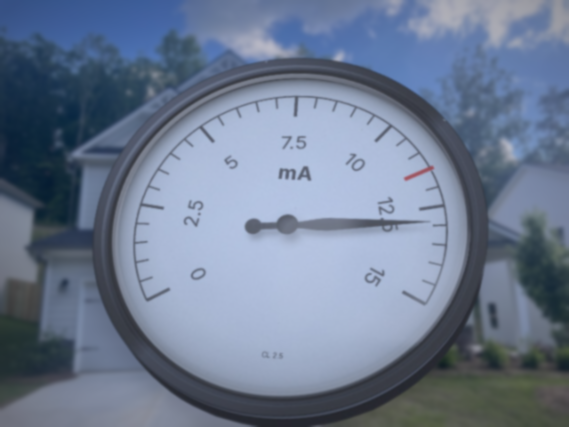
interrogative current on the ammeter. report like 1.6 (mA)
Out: 13 (mA)
